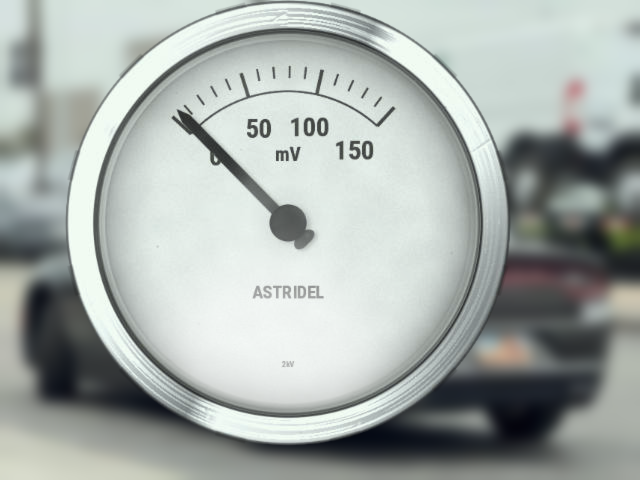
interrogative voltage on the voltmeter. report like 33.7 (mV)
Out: 5 (mV)
